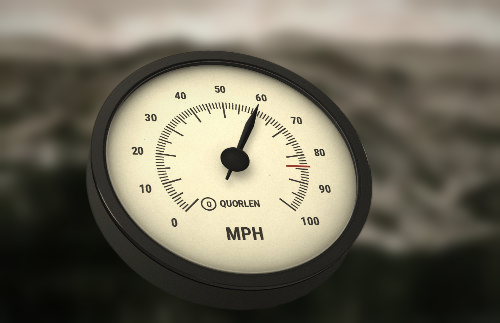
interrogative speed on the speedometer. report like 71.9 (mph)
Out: 60 (mph)
